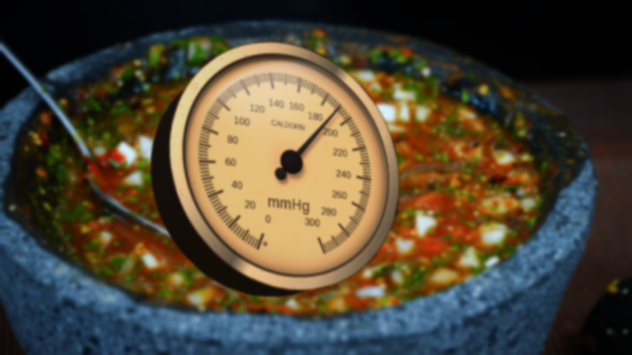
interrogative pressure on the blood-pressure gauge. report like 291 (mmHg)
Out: 190 (mmHg)
